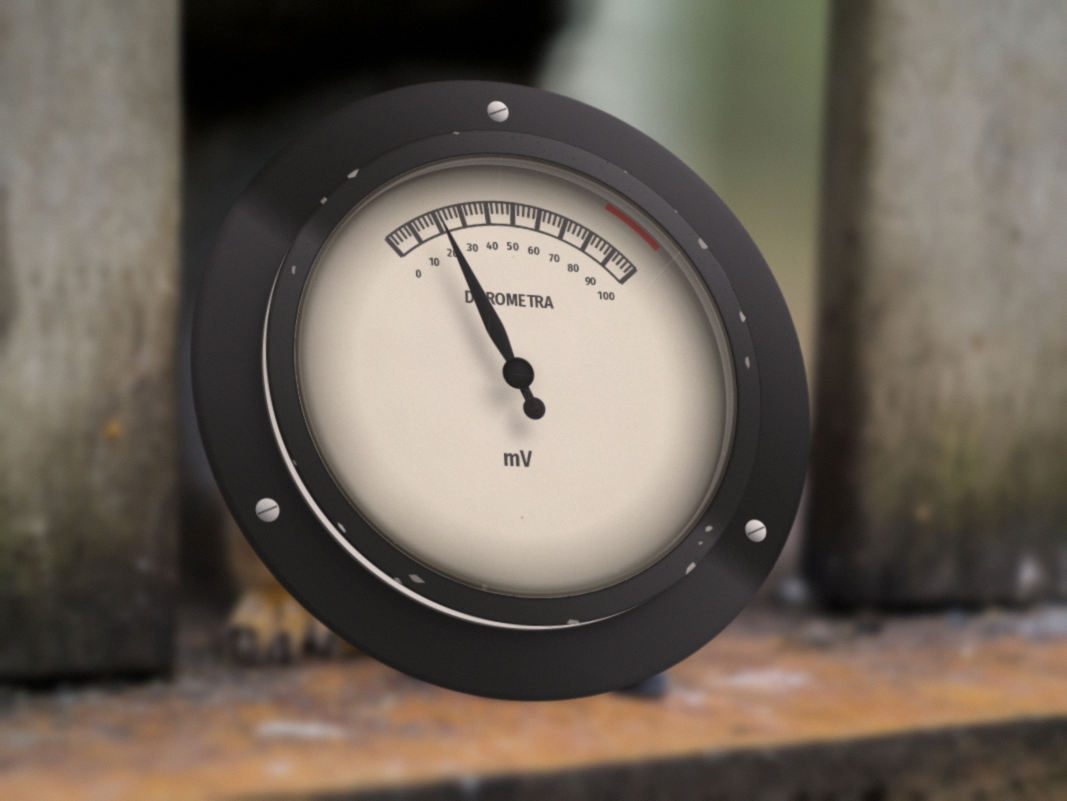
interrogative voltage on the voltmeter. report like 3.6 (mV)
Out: 20 (mV)
